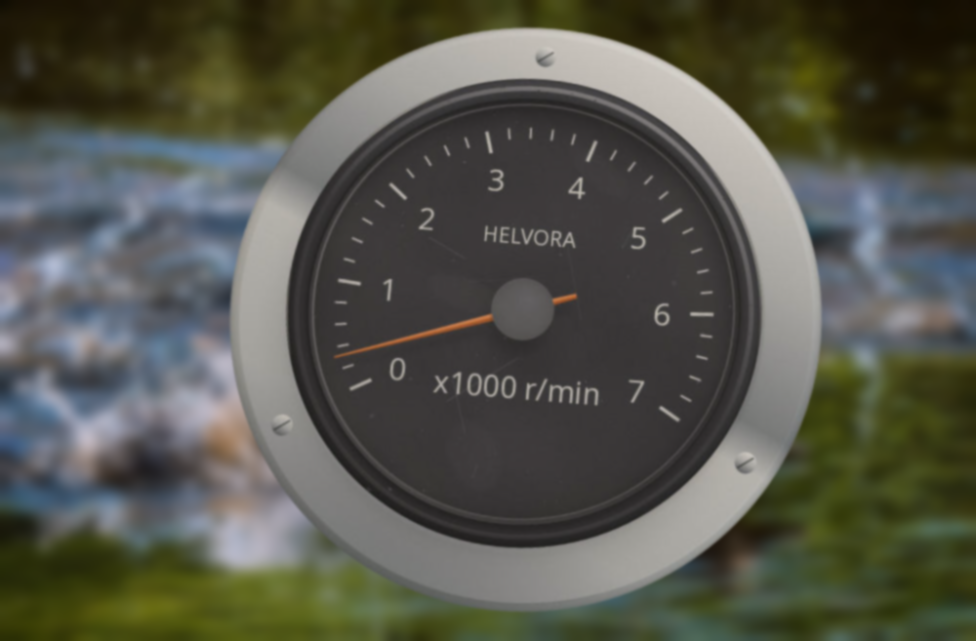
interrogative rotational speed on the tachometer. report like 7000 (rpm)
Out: 300 (rpm)
